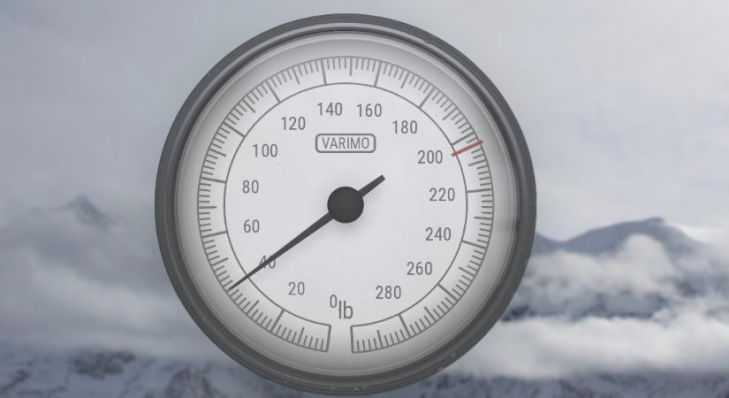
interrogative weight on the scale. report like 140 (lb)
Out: 40 (lb)
